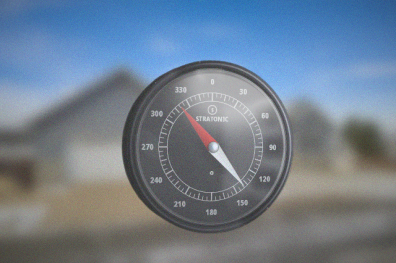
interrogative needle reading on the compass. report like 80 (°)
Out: 320 (°)
